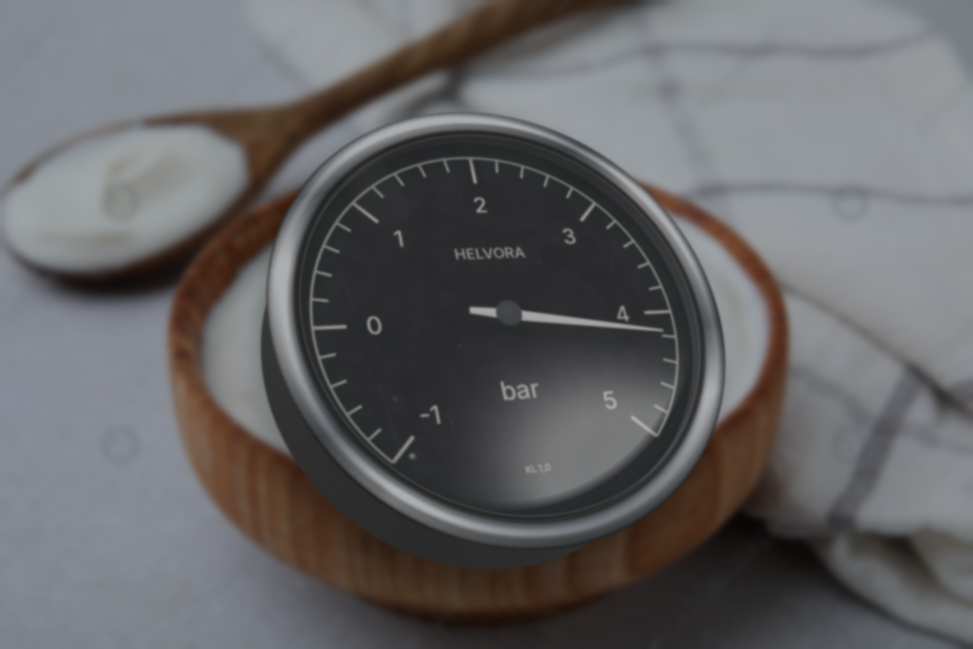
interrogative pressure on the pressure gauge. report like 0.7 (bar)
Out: 4.2 (bar)
